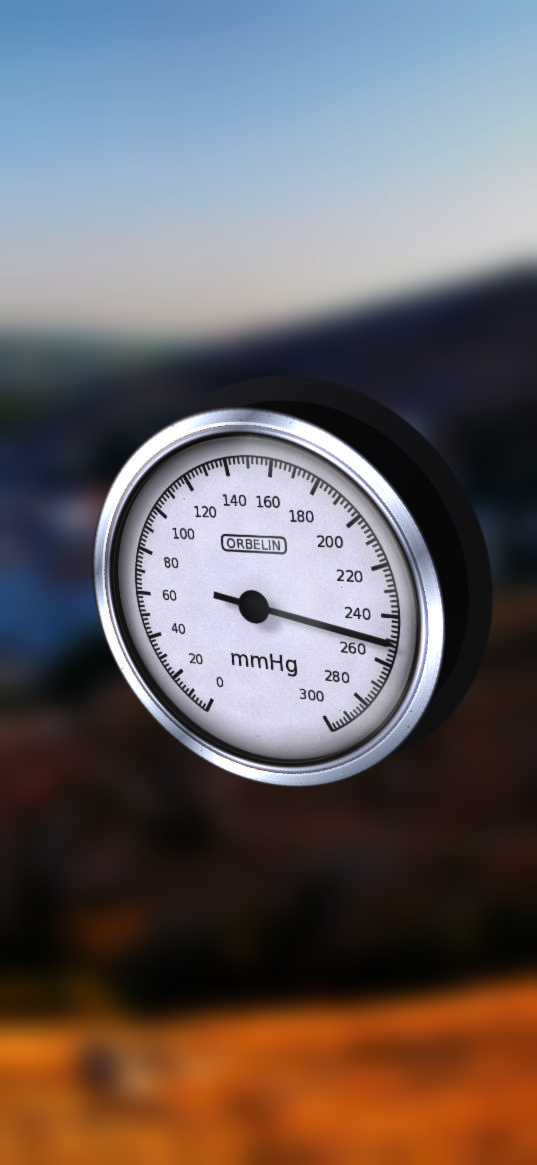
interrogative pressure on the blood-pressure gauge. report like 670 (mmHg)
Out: 250 (mmHg)
